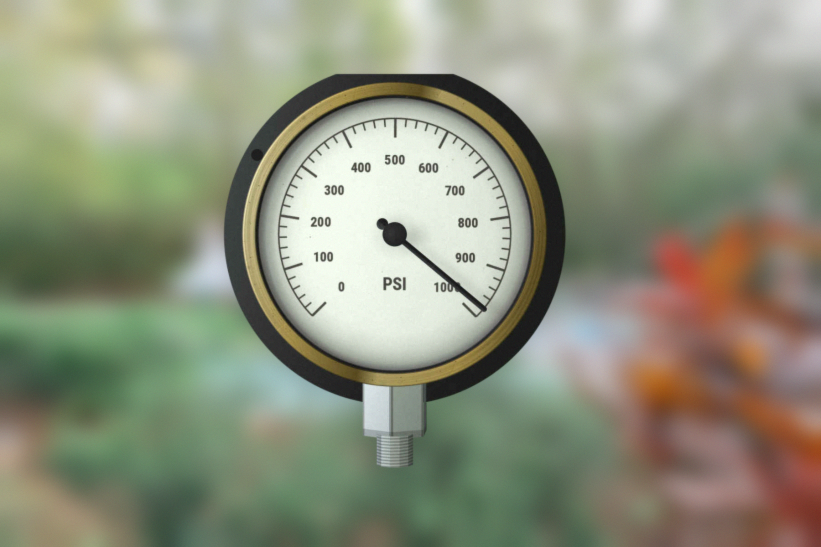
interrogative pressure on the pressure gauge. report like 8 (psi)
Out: 980 (psi)
